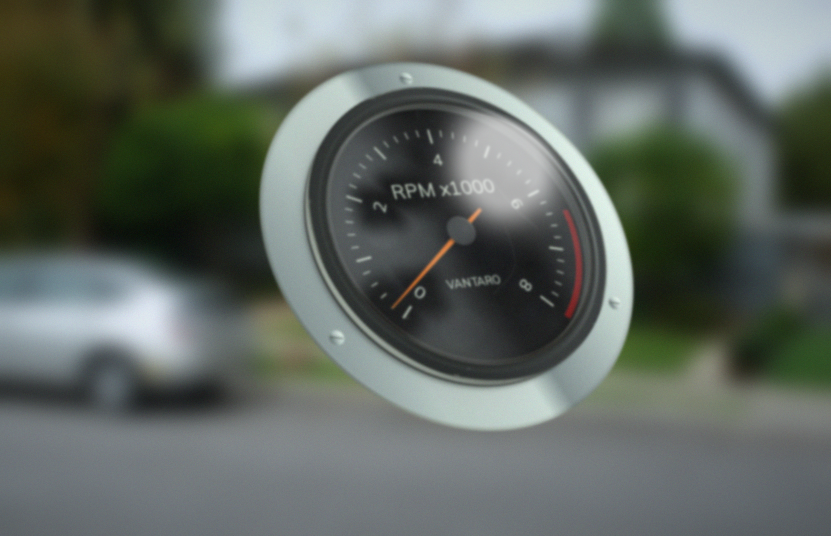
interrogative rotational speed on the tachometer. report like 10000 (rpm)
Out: 200 (rpm)
